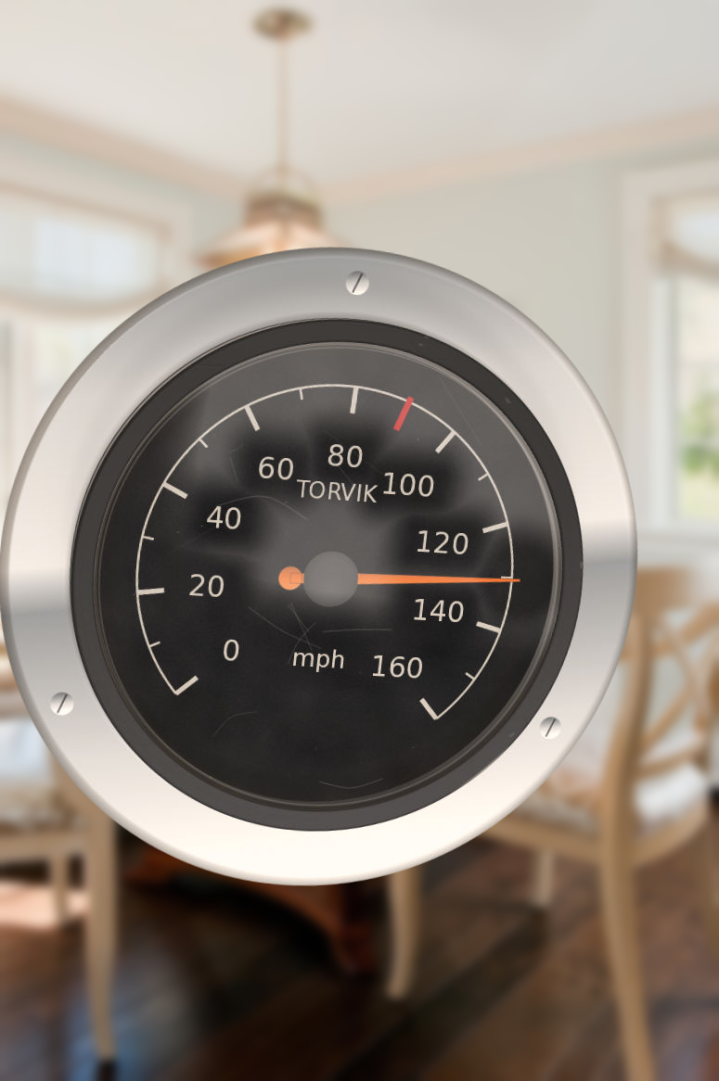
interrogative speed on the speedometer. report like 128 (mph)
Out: 130 (mph)
